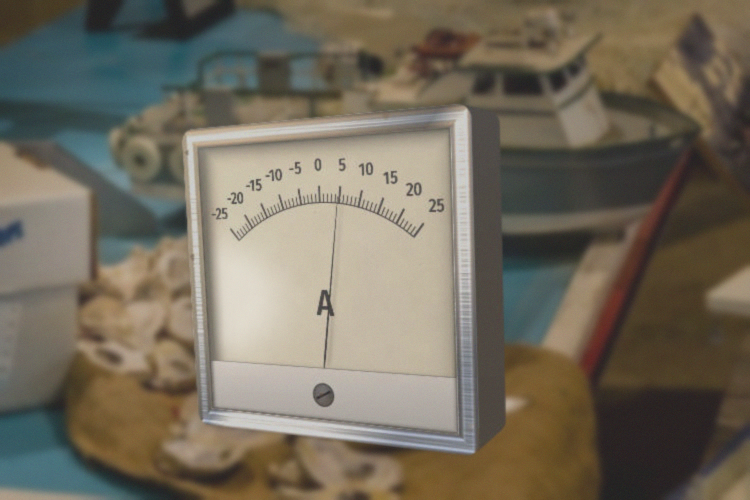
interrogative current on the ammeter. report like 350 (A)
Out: 5 (A)
